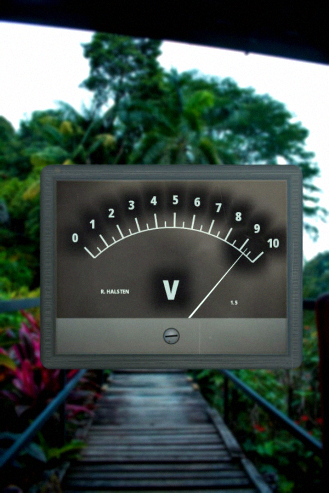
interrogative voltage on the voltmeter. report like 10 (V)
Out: 9.25 (V)
